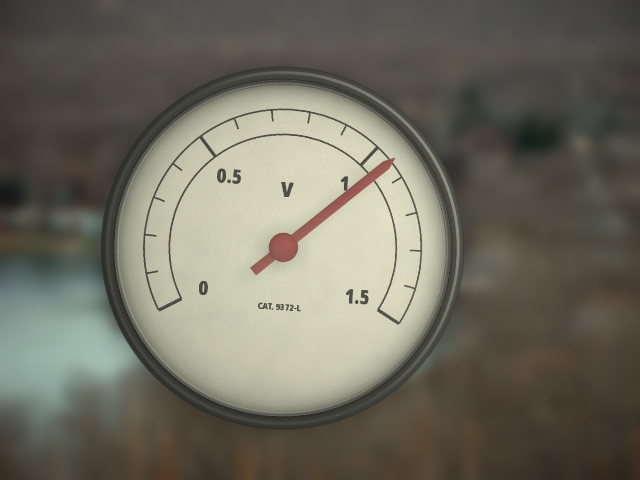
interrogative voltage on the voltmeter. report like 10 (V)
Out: 1.05 (V)
